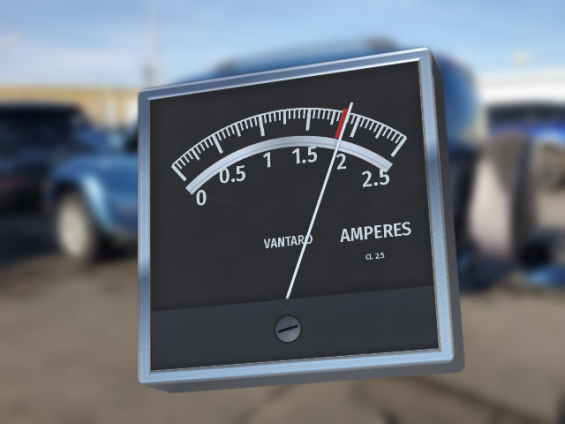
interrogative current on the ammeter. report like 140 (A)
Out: 1.9 (A)
